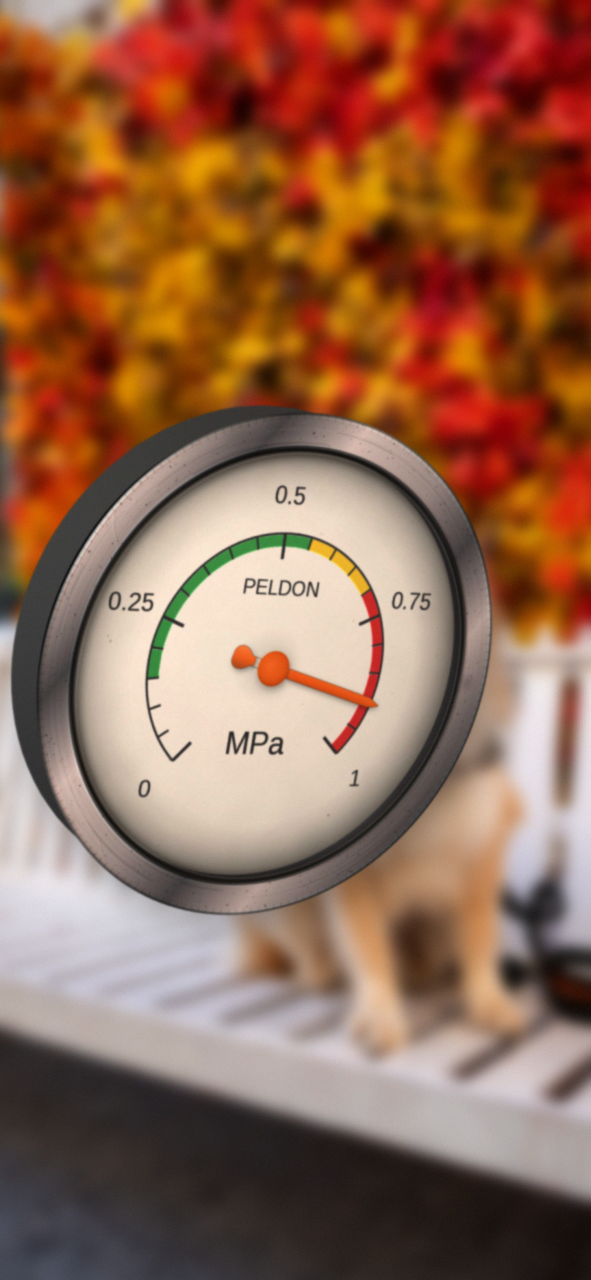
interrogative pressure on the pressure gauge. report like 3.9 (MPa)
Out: 0.9 (MPa)
